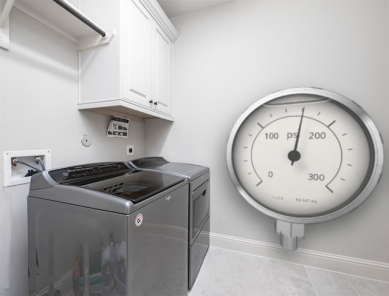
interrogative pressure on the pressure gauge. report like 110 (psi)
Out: 160 (psi)
